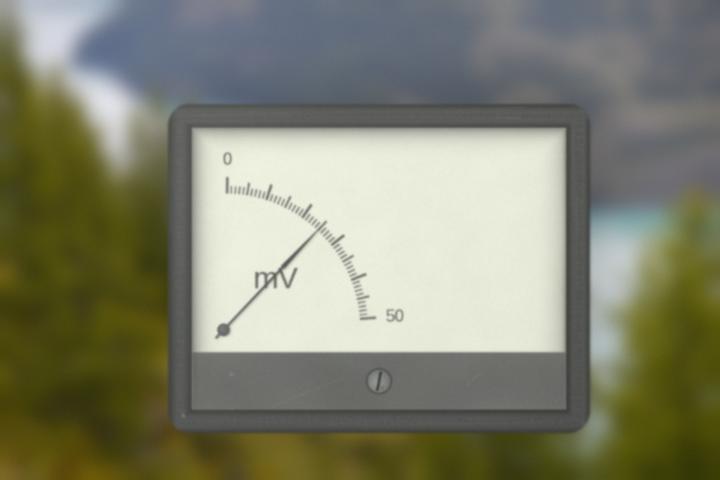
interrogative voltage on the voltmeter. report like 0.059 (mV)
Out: 25 (mV)
